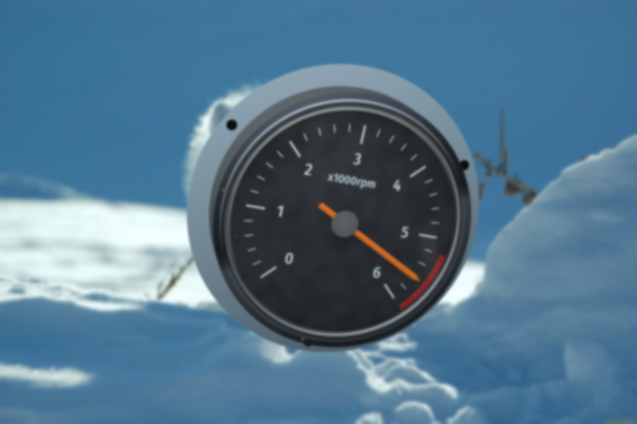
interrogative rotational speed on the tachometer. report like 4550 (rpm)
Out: 5600 (rpm)
